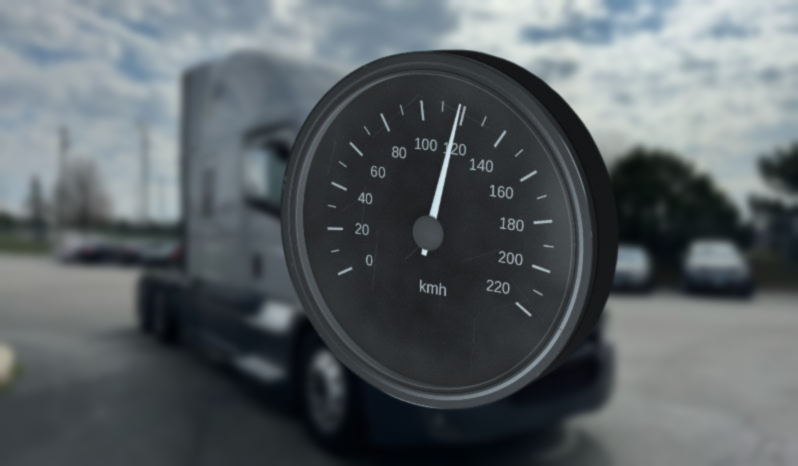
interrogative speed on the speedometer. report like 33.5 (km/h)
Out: 120 (km/h)
